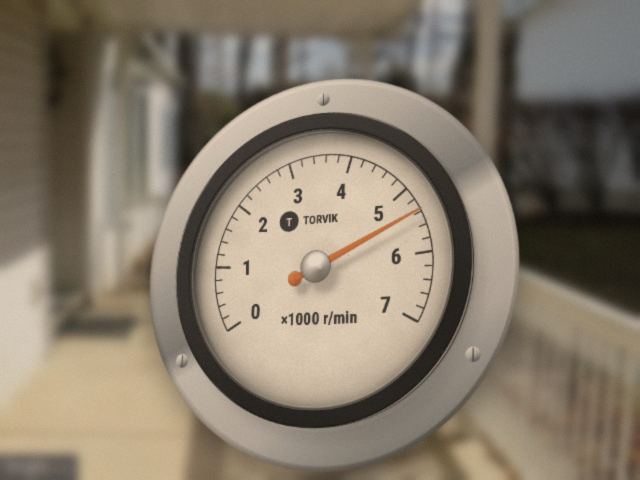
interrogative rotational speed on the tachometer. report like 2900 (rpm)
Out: 5400 (rpm)
